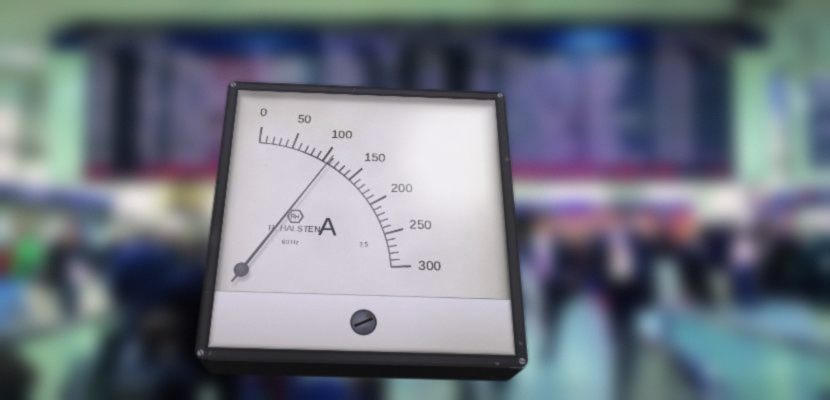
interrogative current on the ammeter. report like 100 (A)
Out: 110 (A)
